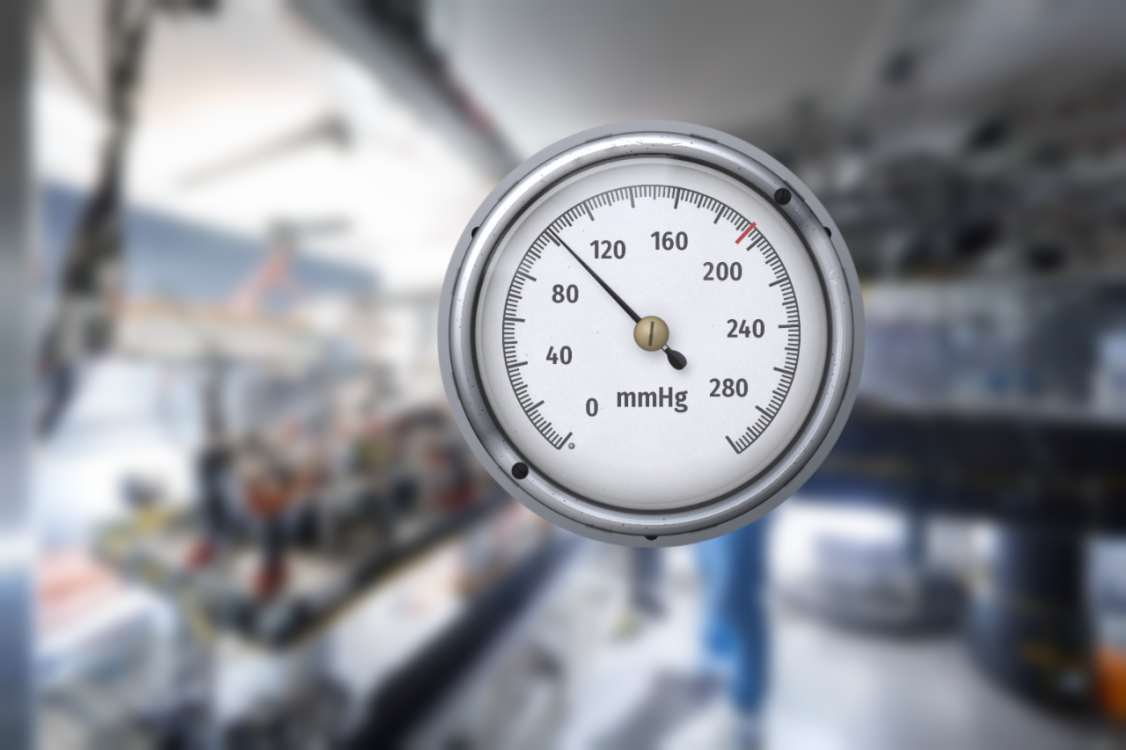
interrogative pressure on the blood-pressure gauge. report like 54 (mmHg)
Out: 102 (mmHg)
